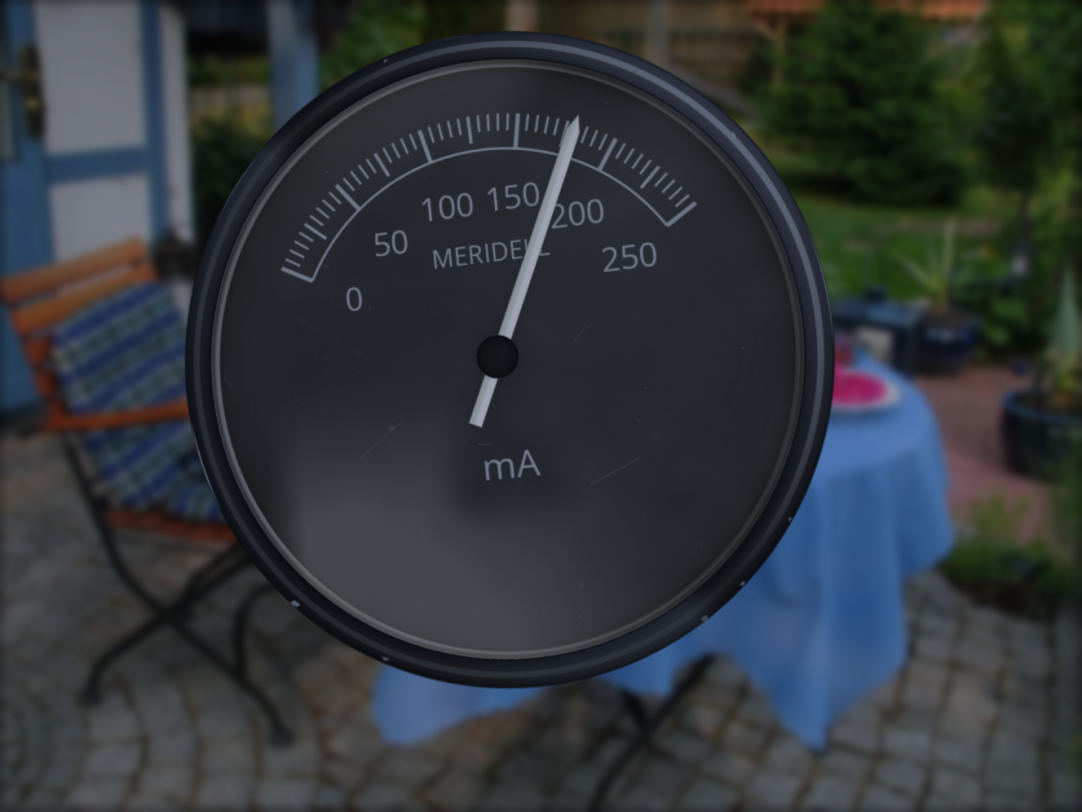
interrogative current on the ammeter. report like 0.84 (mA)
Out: 180 (mA)
